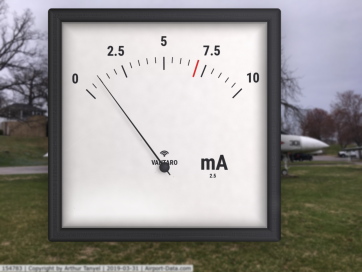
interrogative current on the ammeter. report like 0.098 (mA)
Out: 1 (mA)
